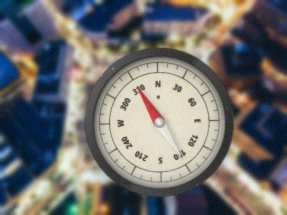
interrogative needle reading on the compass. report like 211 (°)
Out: 330 (°)
